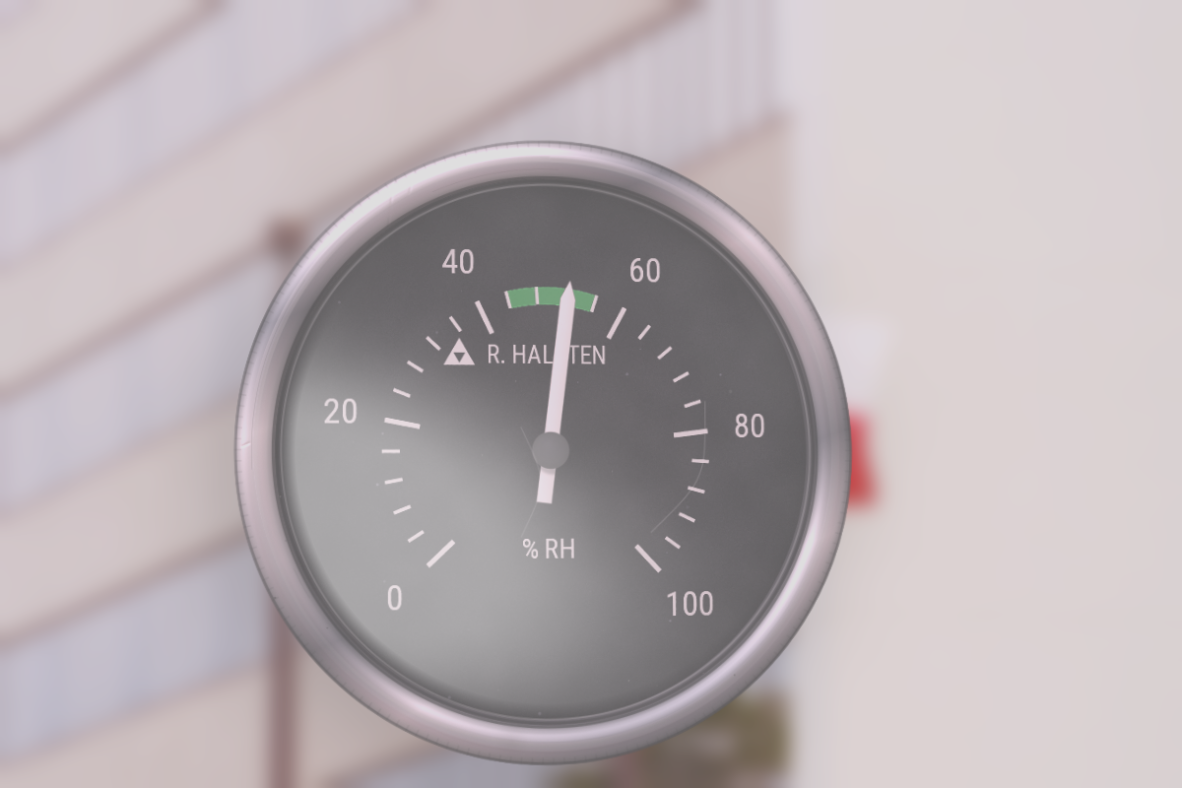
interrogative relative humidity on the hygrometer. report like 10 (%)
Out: 52 (%)
